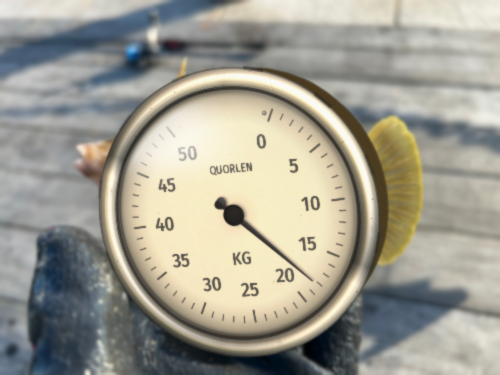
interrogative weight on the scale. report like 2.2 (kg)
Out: 18 (kg)
